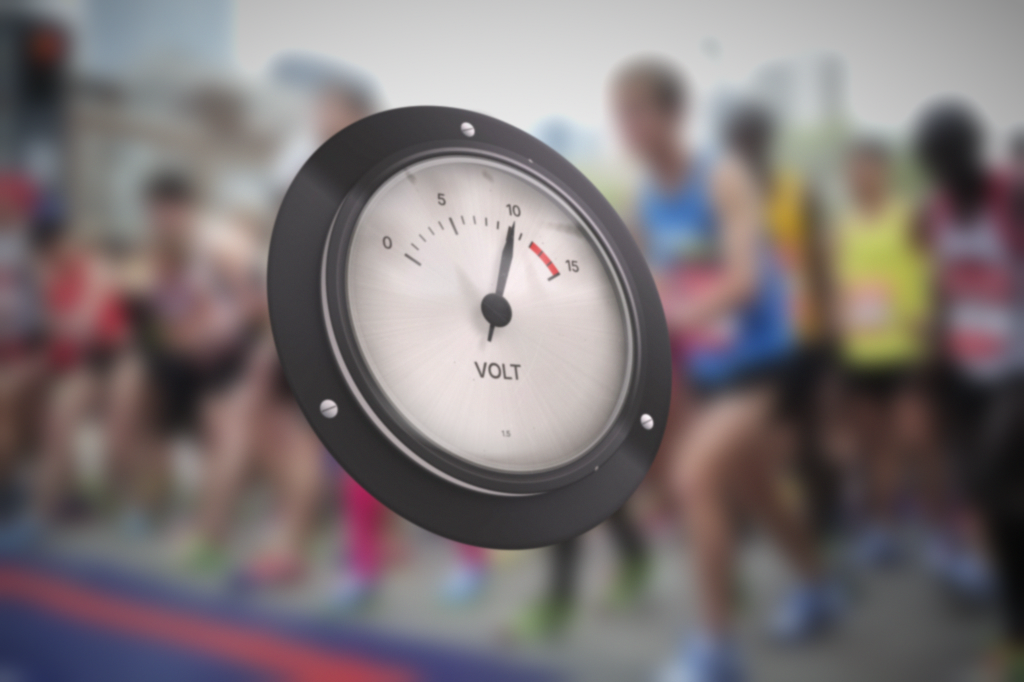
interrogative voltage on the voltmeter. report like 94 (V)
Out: 10 (V)
